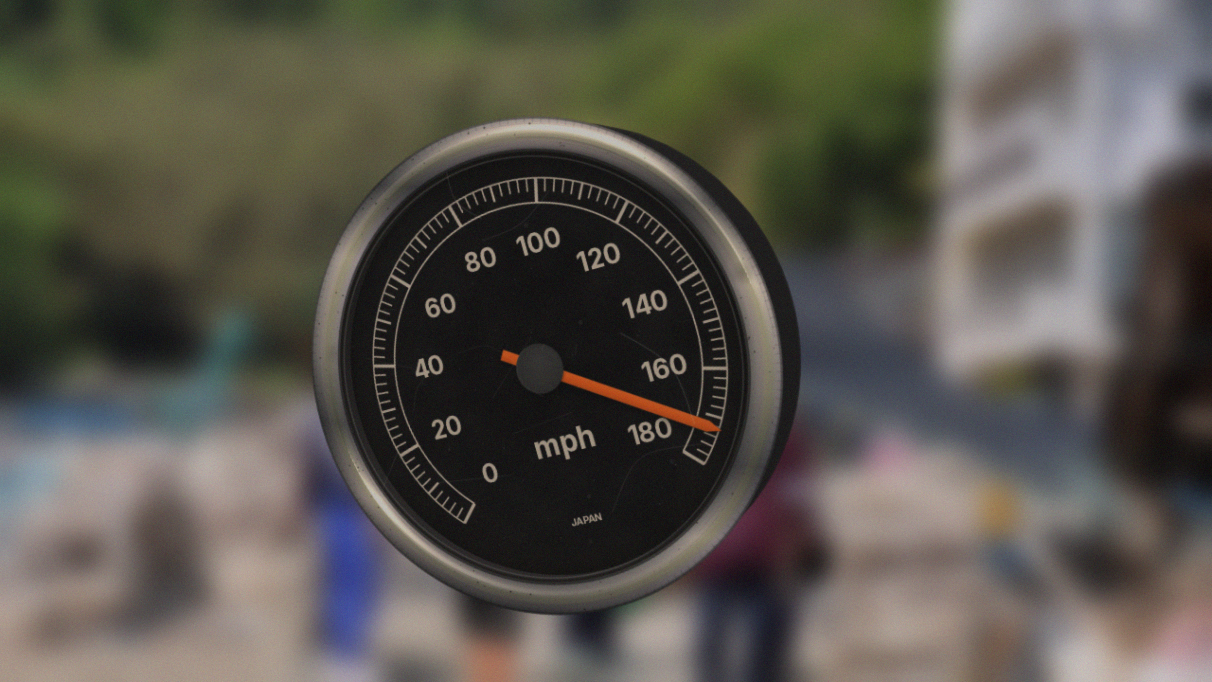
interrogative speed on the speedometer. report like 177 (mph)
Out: 172 (mph)
